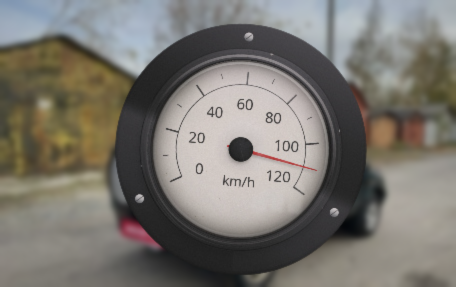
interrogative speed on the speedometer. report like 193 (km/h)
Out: 110 (km/h)
